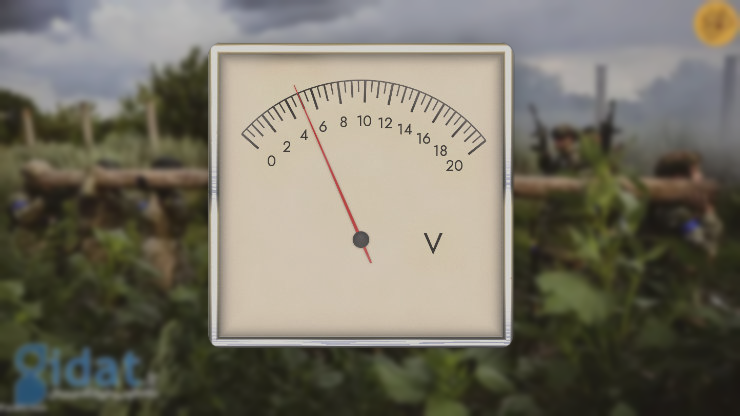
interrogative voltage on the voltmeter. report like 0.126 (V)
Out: 5 (V)
